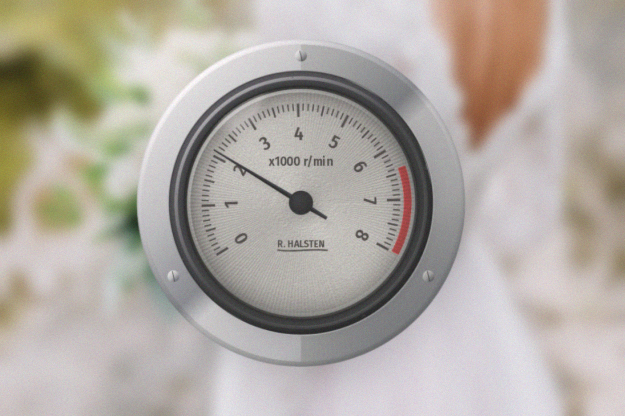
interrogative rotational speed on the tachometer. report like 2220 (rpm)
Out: 2100 (rpm)
